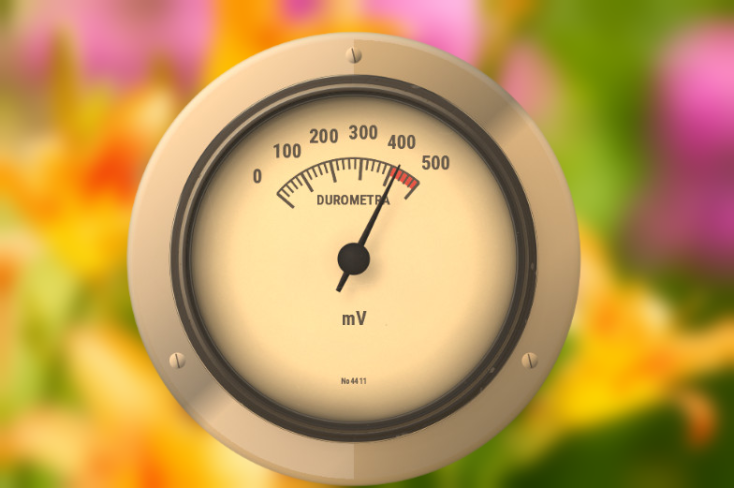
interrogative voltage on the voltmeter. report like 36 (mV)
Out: 420 (mV)
